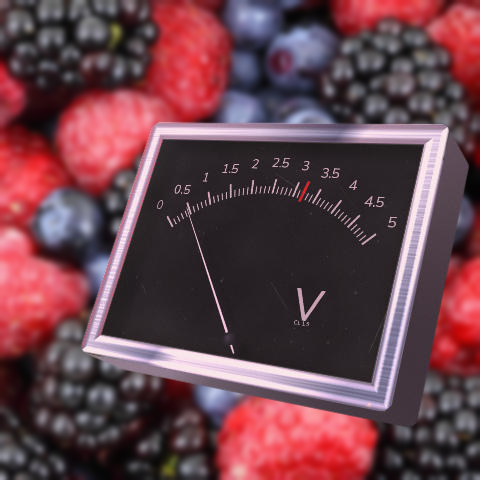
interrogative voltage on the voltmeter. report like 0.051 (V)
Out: 0.5 (V)
